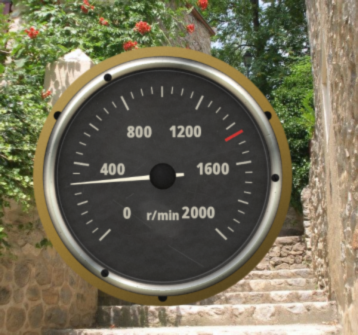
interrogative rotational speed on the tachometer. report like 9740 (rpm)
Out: 300 (rpm)
